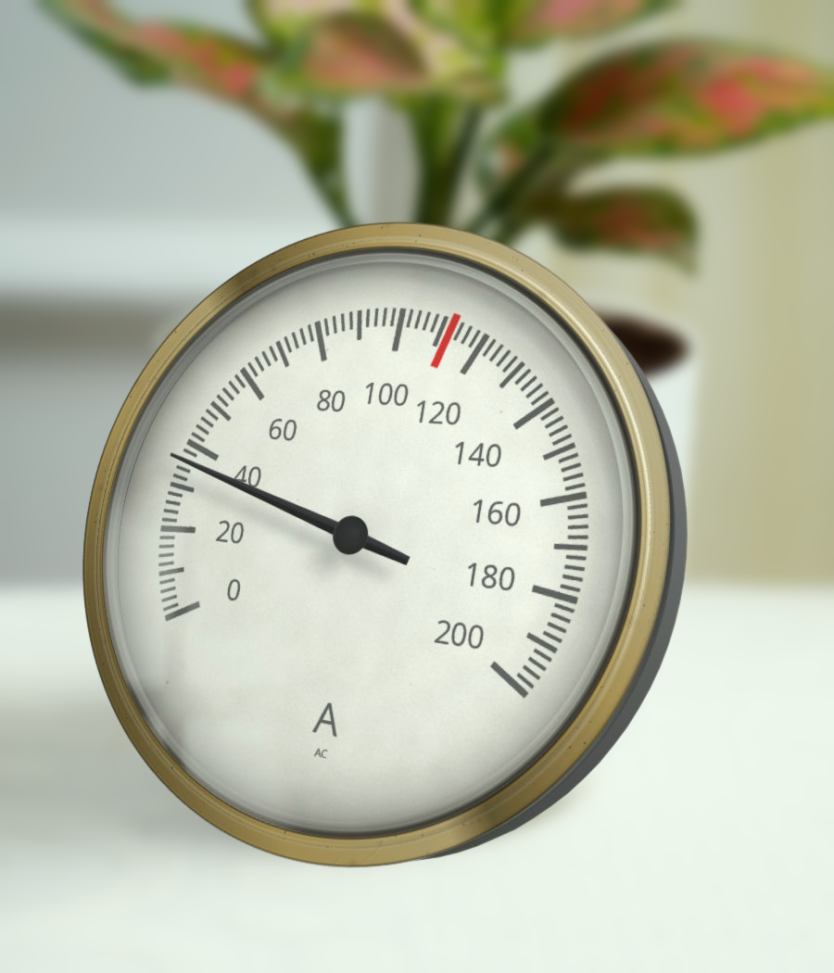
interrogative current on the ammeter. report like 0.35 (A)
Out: 36 (A)
